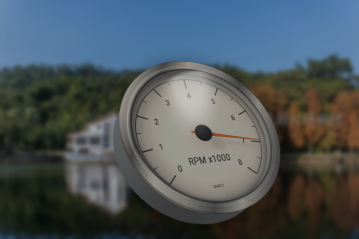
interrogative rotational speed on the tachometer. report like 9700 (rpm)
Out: 7000 (rpm)
